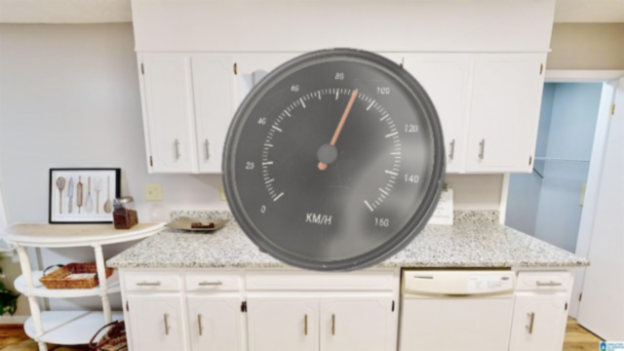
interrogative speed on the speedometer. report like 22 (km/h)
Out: 90 (km/h)
